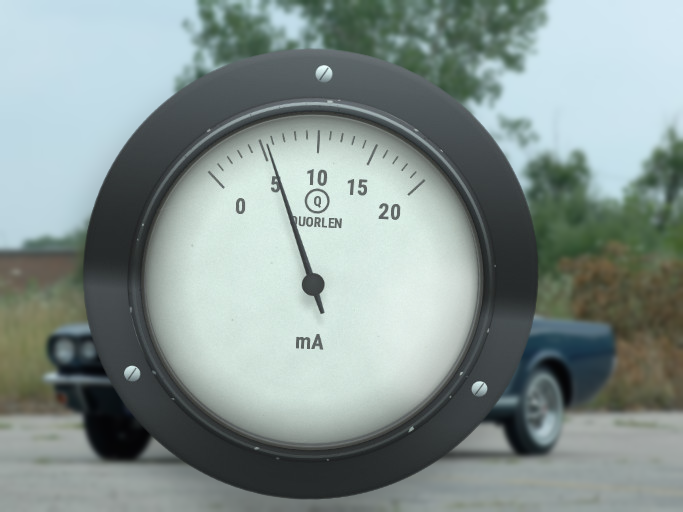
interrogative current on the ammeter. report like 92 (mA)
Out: 5.5 (mA)
